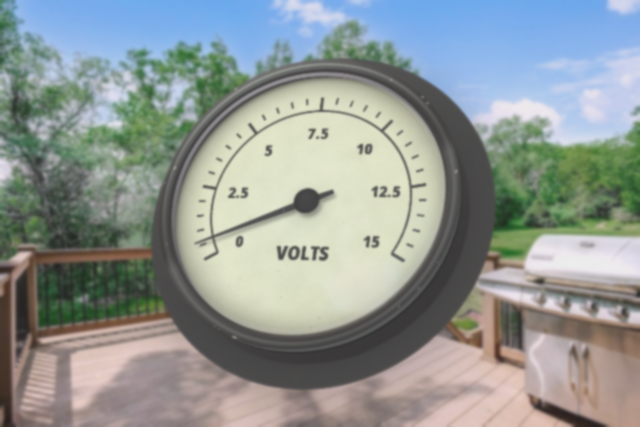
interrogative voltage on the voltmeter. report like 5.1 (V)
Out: 0.5 (V)
